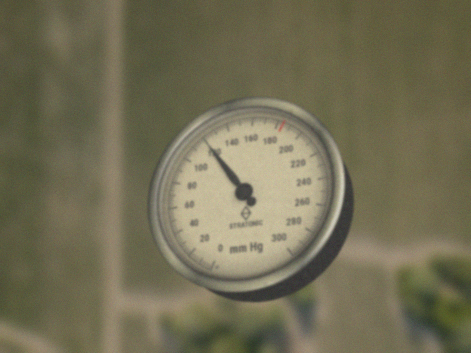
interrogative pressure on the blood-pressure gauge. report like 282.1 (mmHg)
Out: 120 (mmHg)
